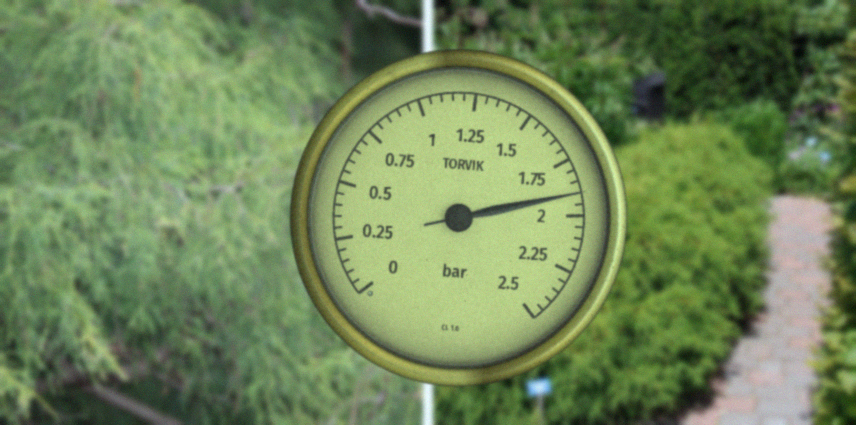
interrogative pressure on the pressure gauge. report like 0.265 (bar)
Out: 1.9 (bar)
